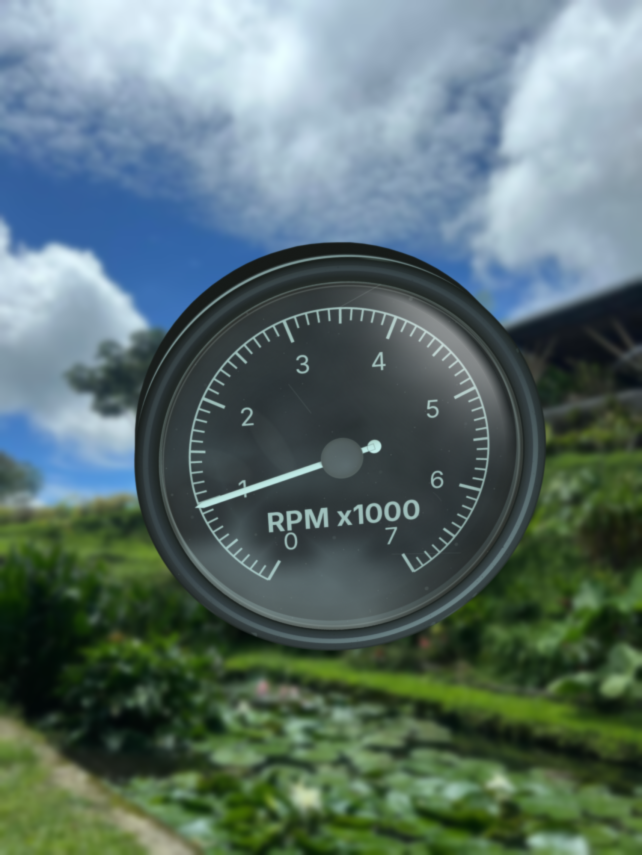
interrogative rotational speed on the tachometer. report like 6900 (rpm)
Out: 1000 (rpm)
